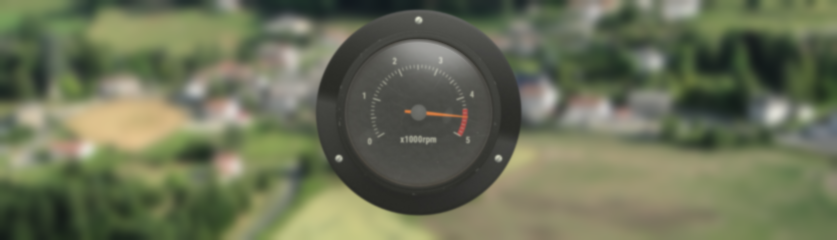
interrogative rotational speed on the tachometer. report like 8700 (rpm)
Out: 4500 (rpm)
